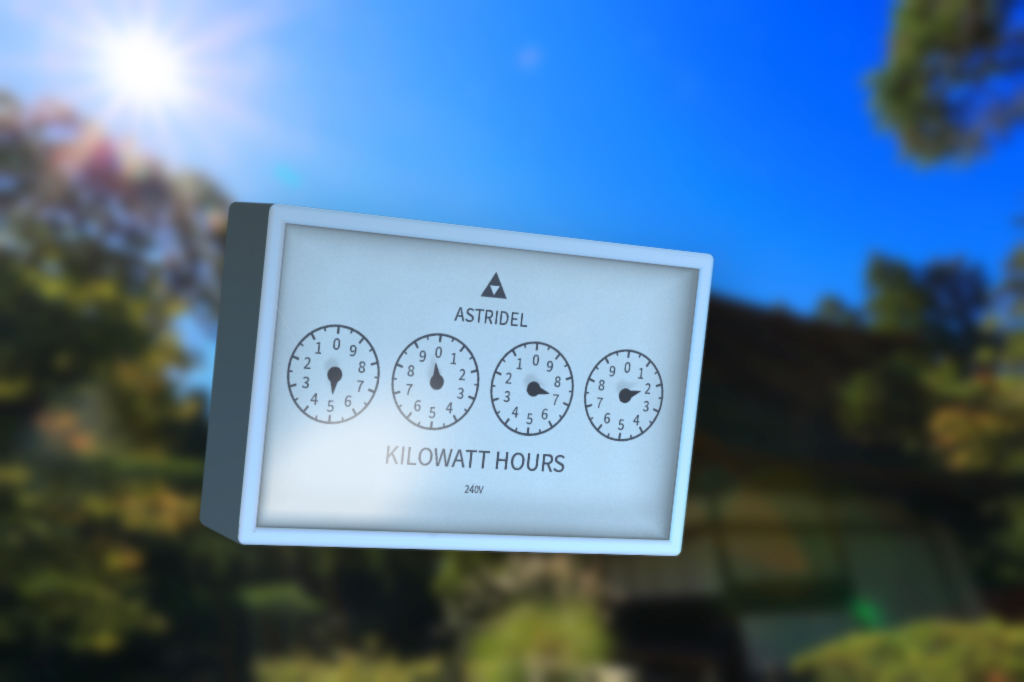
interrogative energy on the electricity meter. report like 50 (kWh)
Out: 4972 (kWh)
